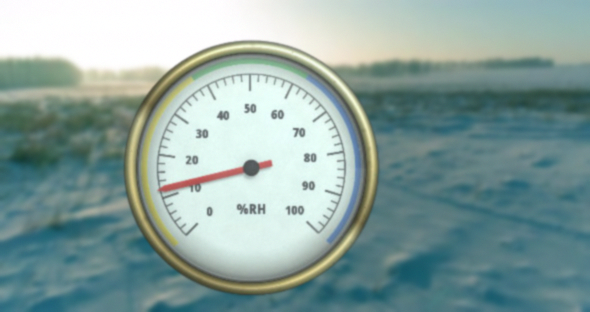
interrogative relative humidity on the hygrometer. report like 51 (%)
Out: 12 (%)
